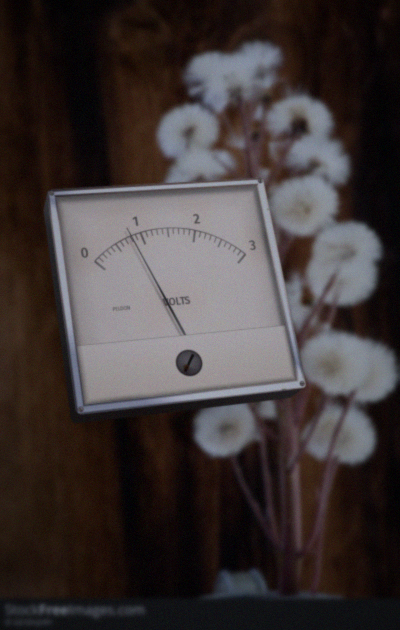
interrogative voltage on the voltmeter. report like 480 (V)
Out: 0.8 (V)
